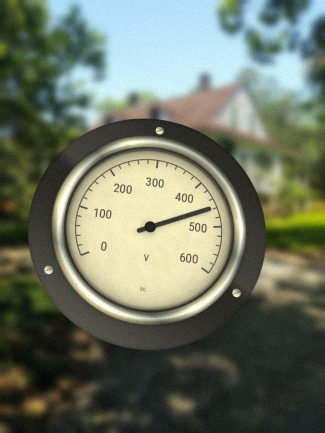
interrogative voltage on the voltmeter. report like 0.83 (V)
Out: 460 (V)
